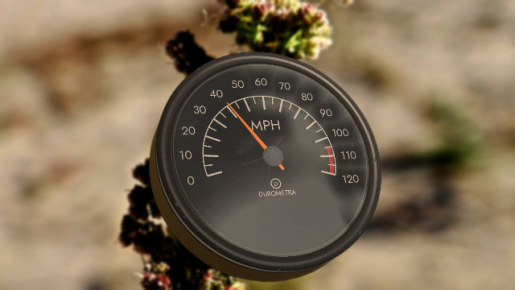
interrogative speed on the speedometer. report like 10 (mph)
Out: 40 (mph)
